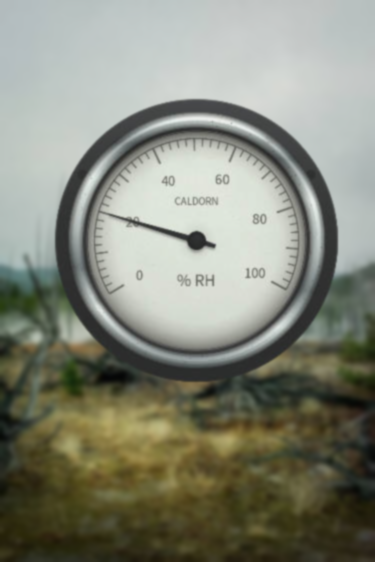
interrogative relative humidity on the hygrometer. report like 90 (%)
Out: 20 (%)
